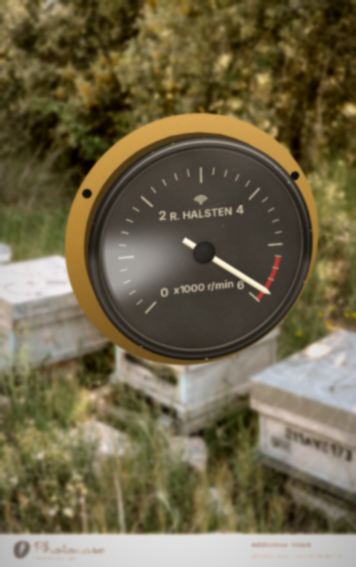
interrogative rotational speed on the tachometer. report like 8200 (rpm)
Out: 5800 (rpm)
